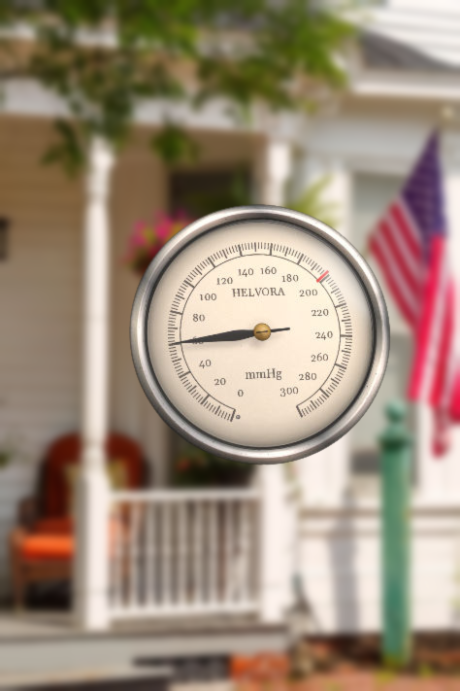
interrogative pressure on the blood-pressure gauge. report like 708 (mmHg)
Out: 60 (mmHg)
